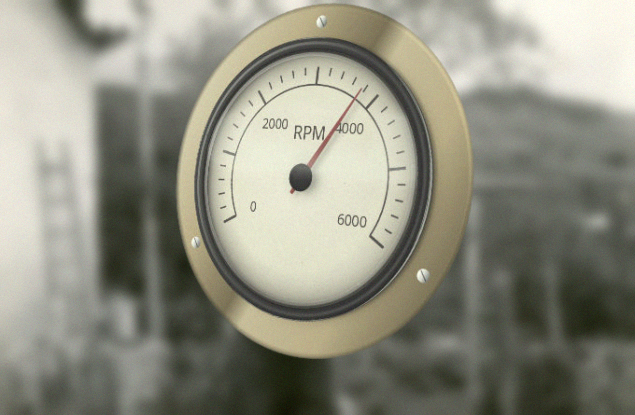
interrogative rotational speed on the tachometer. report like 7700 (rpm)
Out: 3800 (rpm)
